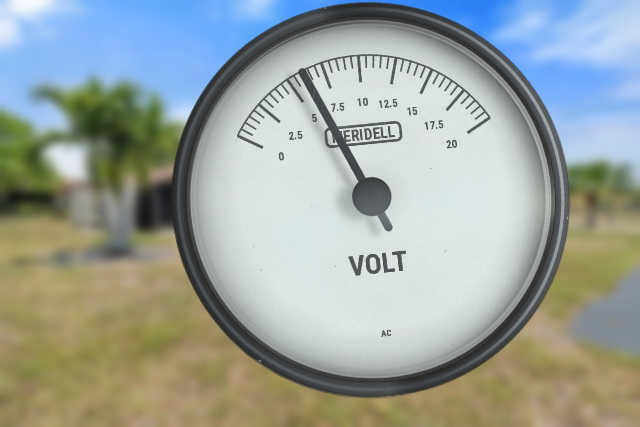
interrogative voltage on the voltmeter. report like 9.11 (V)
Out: 6 (V)
